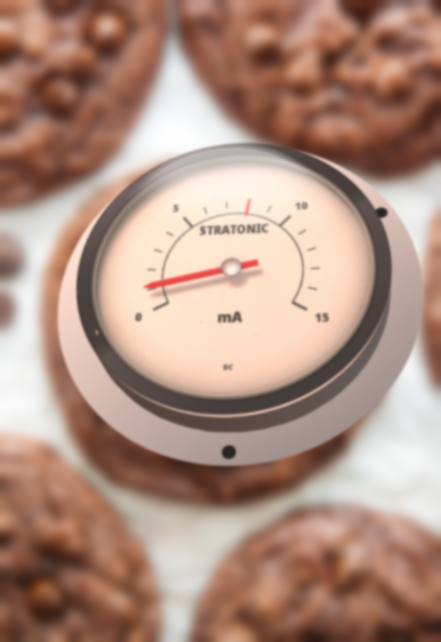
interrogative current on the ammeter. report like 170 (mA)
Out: 1 (mA)
